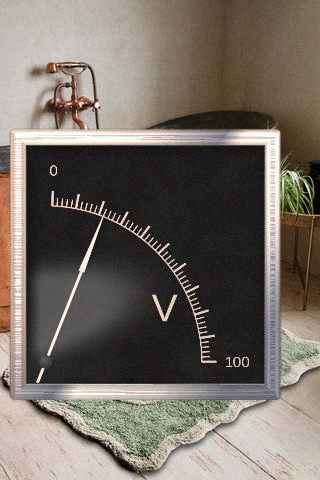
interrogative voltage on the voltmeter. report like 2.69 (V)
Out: 22 (V)
